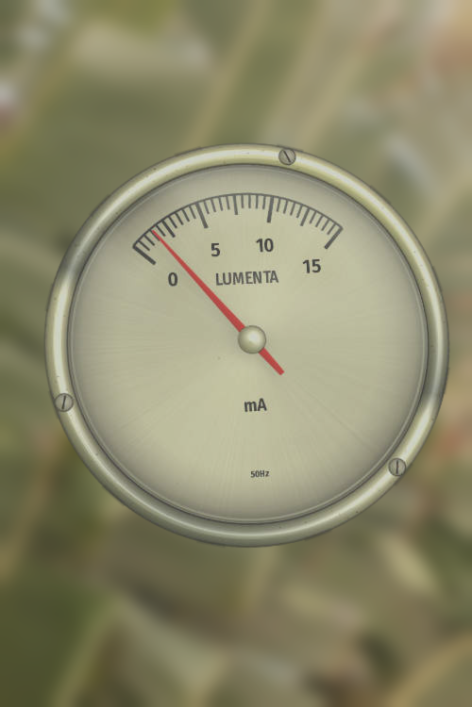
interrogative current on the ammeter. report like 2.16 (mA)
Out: 1.5 (mA)
